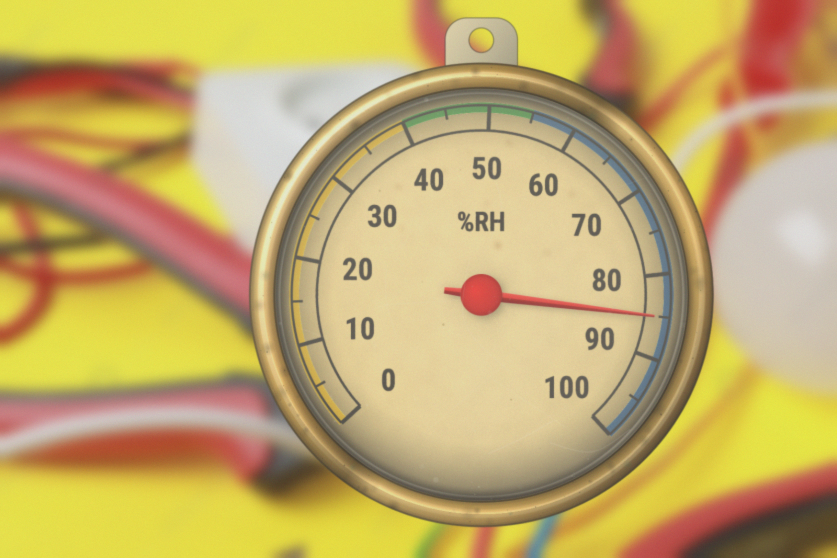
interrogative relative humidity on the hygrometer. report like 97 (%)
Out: 85 (%)
